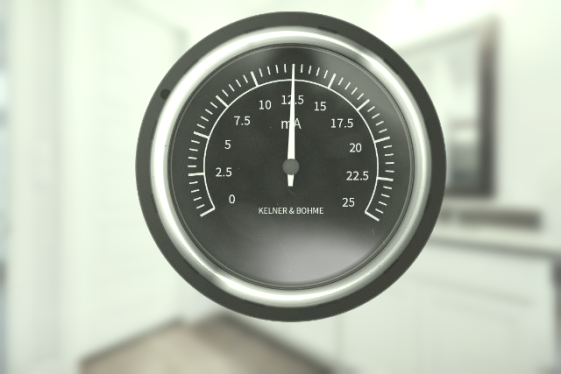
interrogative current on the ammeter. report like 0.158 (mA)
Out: 12.5 (mA)
